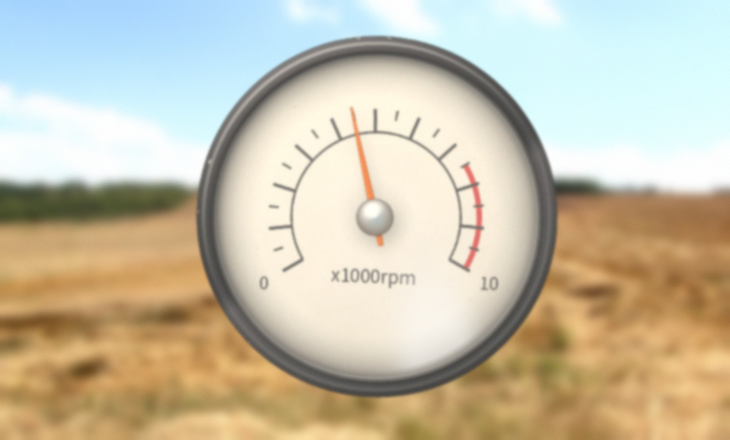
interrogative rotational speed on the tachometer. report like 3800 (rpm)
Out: 4500 (rpm)
